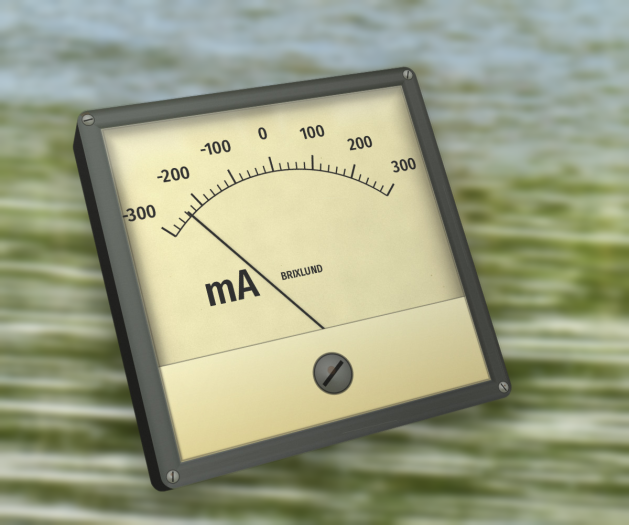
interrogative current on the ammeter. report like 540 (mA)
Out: -240 (mA)
